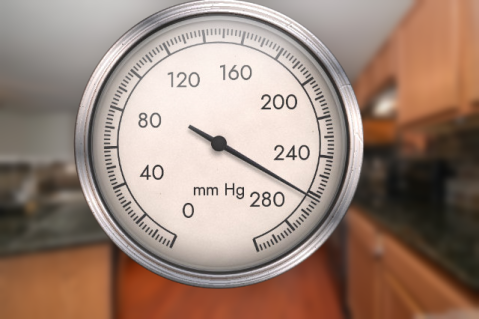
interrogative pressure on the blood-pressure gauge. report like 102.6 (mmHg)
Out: 262 (mmHg)
